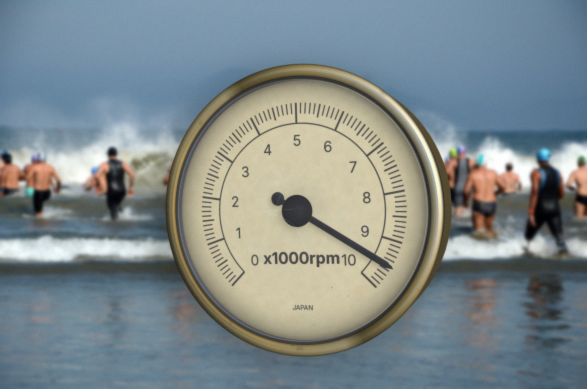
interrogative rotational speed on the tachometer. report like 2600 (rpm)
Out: 9500 (rpm)
